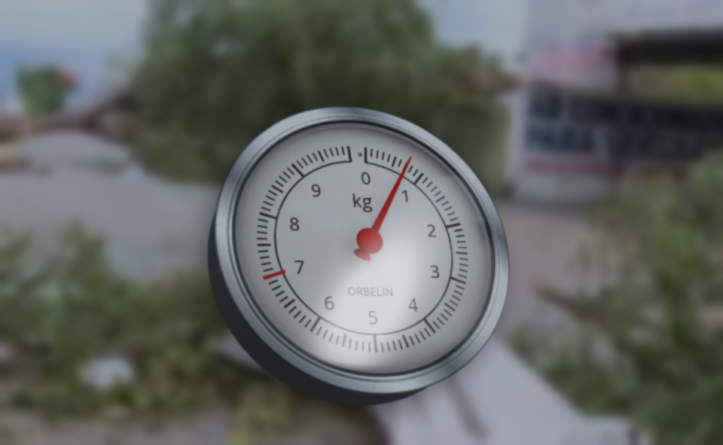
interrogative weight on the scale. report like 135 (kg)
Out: 0.7 (kg)
